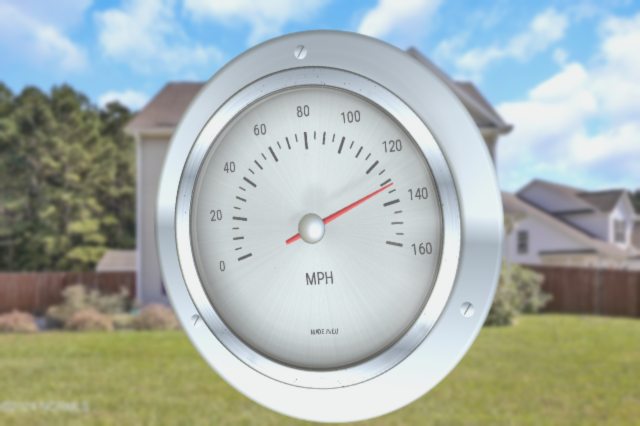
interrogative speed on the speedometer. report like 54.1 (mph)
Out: 132.5 (mph)
